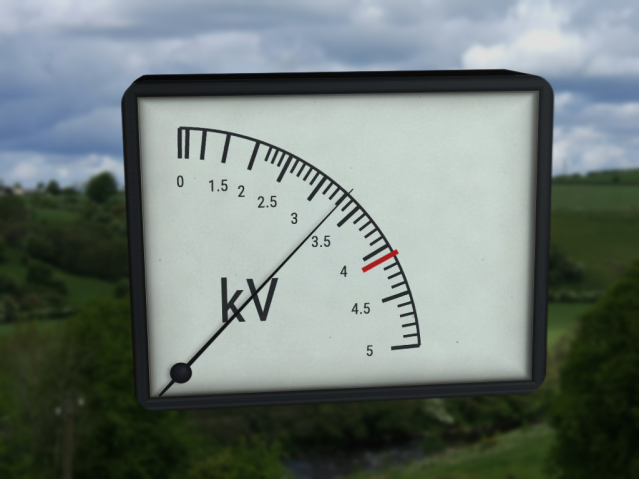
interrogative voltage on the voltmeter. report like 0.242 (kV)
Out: 3.3 (kV)
